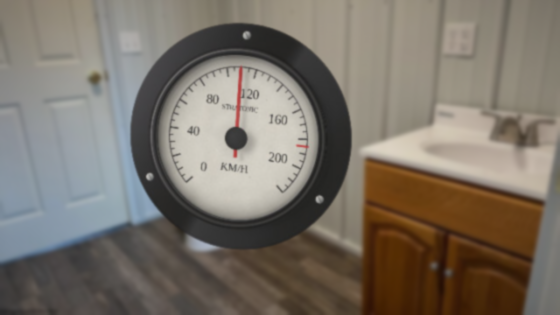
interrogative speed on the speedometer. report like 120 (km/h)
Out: 110 (km/h)
